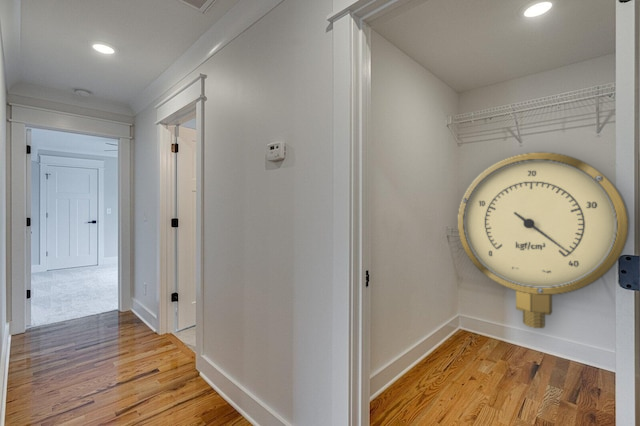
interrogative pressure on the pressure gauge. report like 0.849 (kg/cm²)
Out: 39 (kg/cm²)
